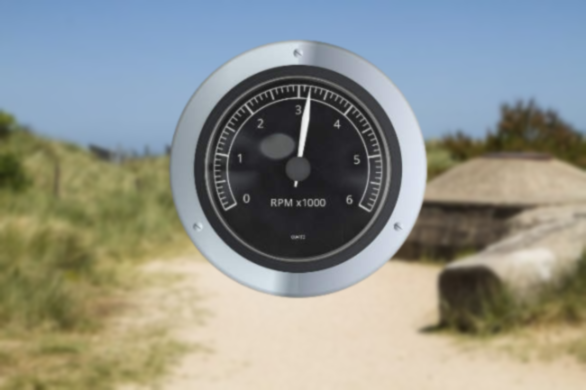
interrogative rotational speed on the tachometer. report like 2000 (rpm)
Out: 3200 (rpm)
